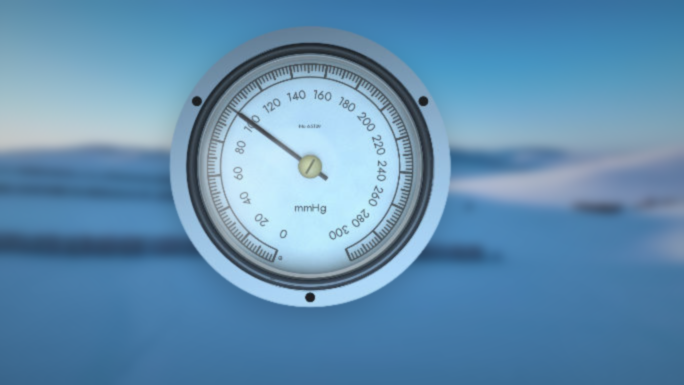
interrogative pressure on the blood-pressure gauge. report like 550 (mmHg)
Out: 100 (mmHg)
